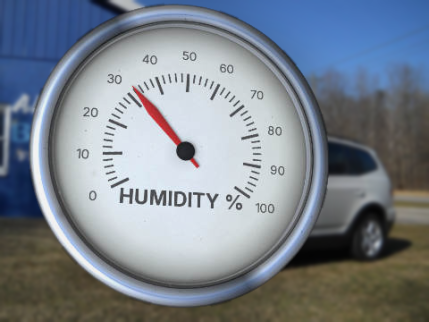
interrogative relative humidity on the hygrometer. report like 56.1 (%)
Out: 32 (%)
